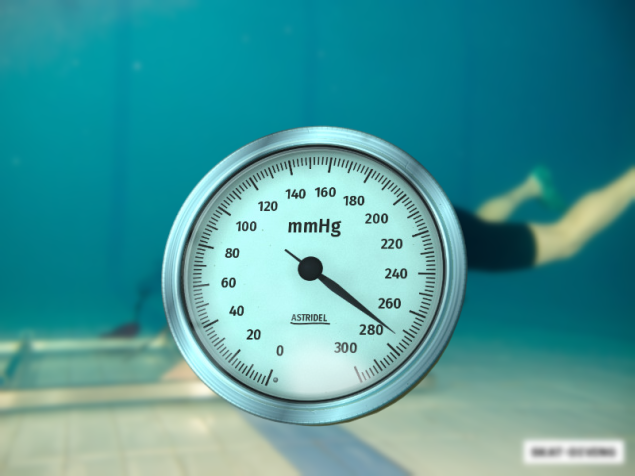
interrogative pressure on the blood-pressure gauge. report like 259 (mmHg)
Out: 274 (mmHg)
